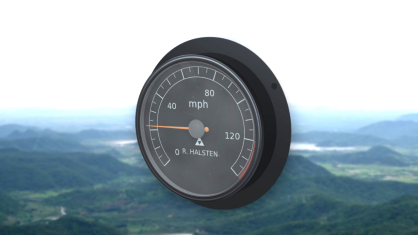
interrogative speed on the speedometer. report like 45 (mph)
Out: 22.5 (mph)
